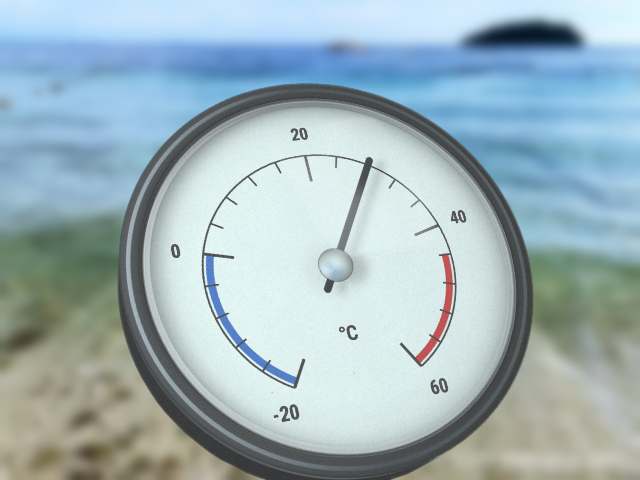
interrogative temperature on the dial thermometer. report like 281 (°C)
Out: 28 (°C)
